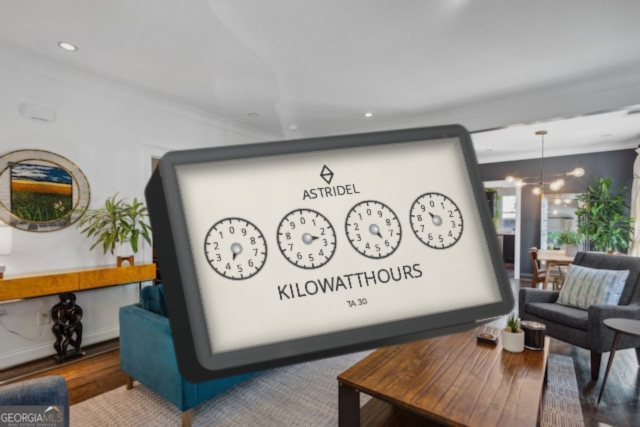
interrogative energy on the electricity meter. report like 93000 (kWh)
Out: 4259 (kWh)
